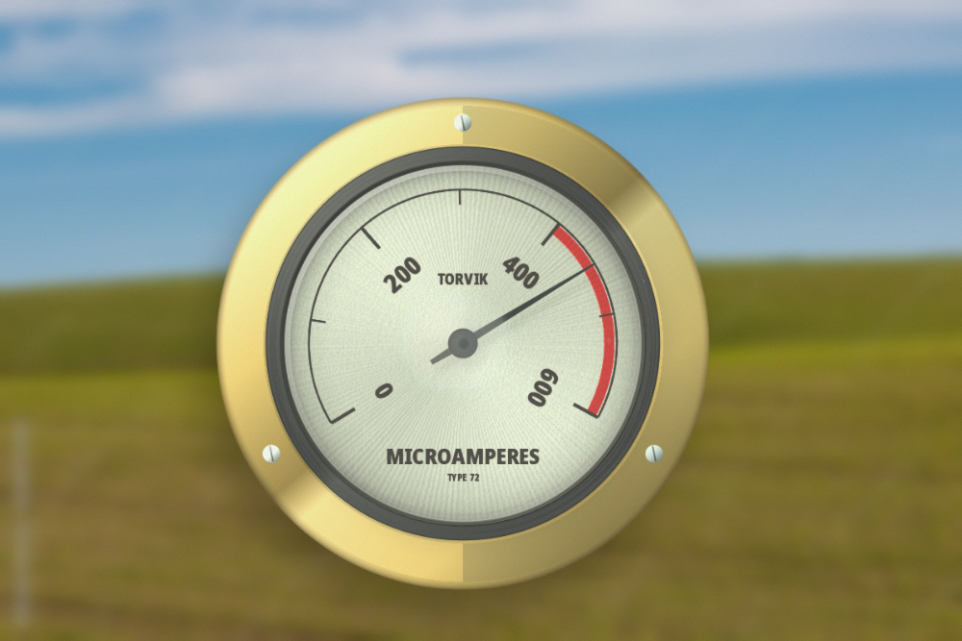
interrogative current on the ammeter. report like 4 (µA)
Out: 450 (µA)
